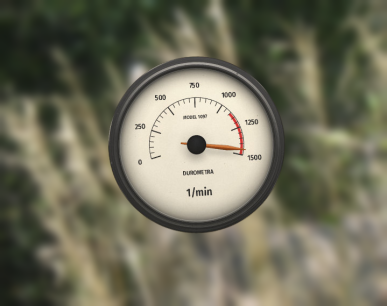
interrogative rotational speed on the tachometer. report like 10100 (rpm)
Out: 1450 (rpm)
